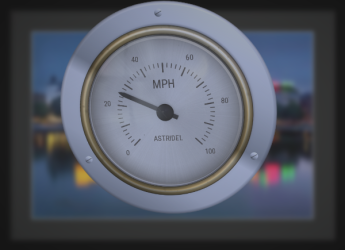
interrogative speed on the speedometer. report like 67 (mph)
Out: 26 (mph)
